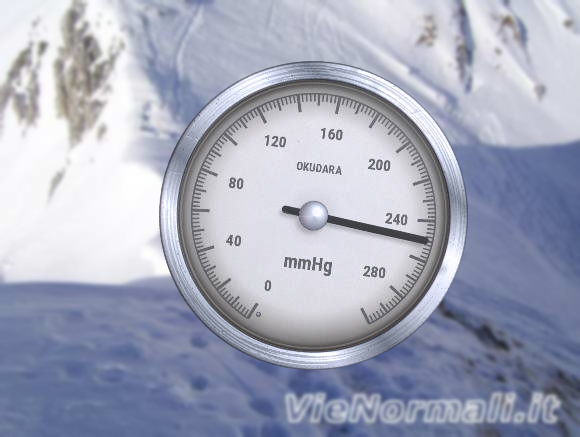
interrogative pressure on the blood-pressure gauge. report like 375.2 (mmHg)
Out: 250 (mmHg)
